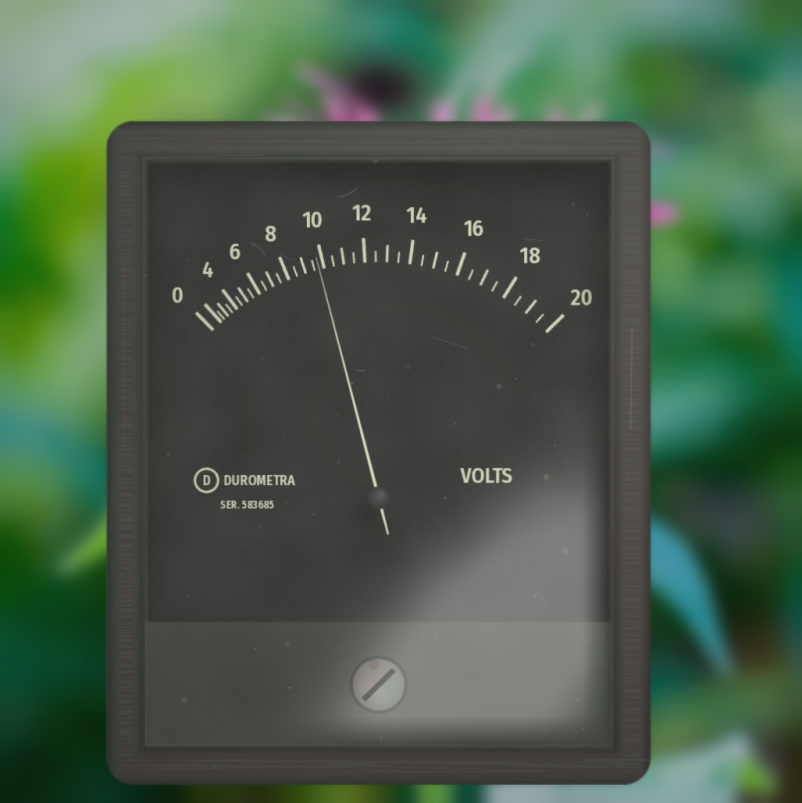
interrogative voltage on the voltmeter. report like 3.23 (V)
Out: 9.75 (V)
